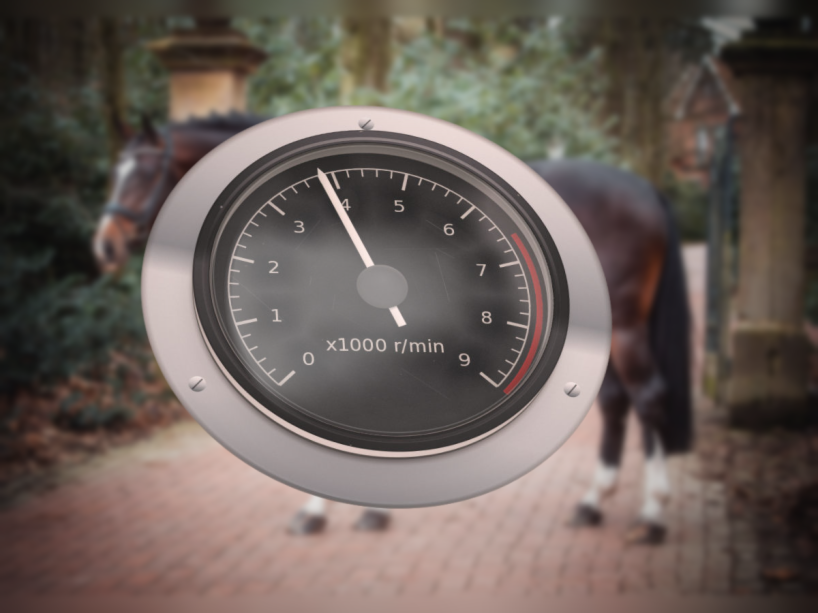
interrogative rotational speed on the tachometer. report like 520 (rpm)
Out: 3800 (rpm)
